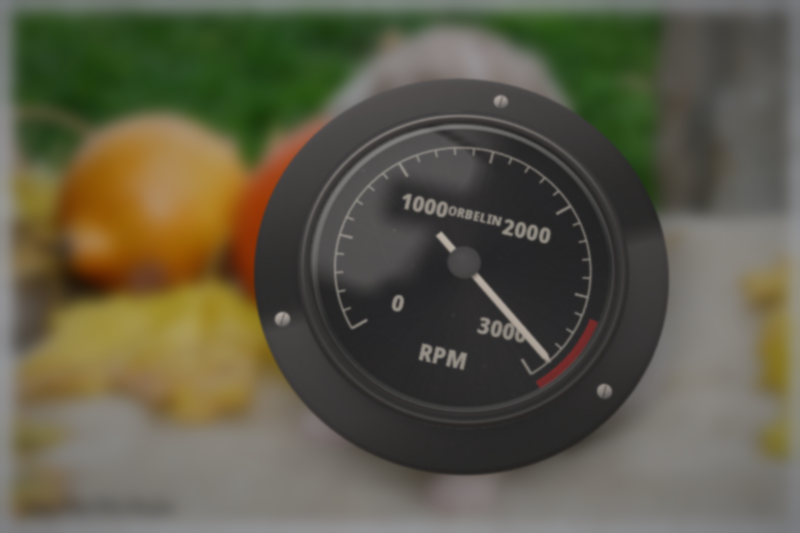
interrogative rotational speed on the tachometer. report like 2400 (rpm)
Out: 2900 (rpm)
